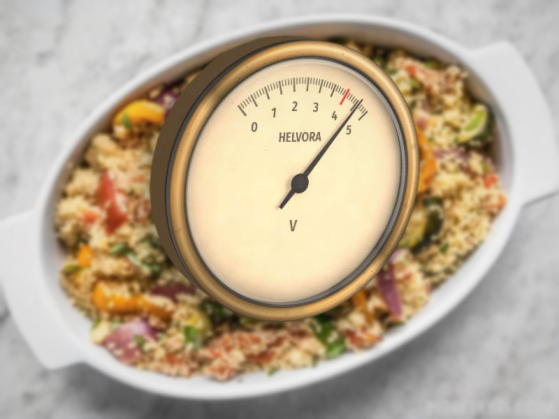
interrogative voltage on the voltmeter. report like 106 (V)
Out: 4.5 (V)
